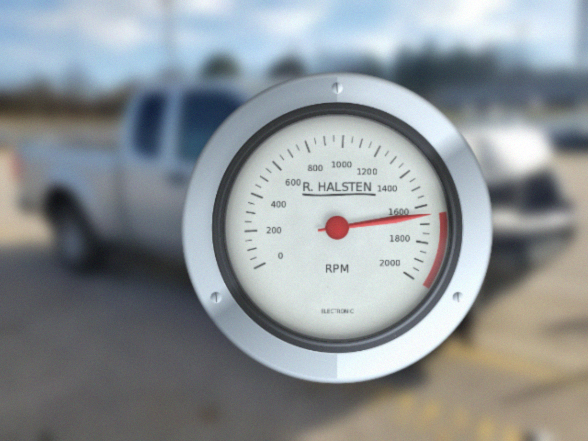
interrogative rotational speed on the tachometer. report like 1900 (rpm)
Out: 1650 (rpm)
